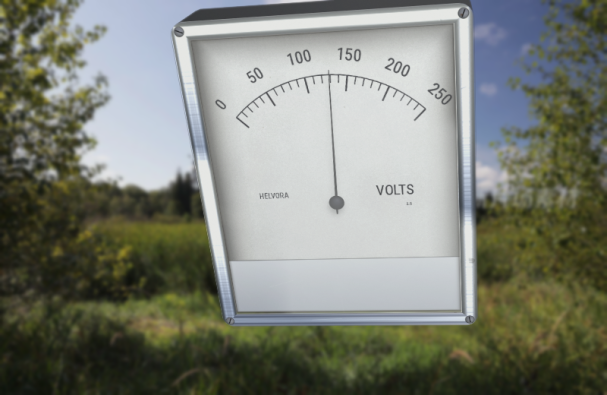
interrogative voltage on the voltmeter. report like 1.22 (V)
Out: 130 (V)
